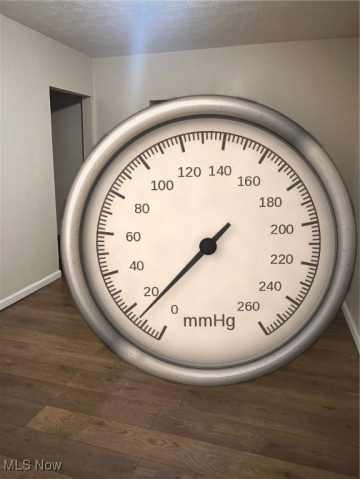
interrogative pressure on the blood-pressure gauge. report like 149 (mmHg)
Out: 14 (mmHg)
